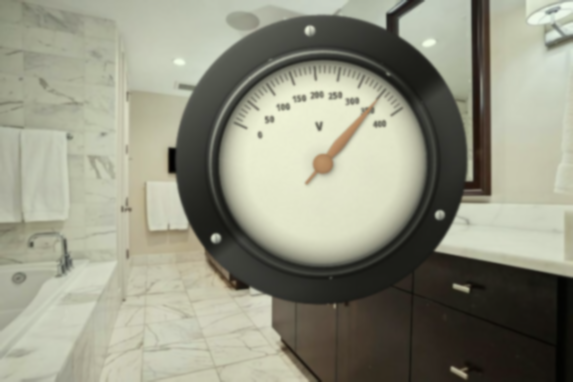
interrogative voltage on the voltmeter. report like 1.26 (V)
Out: 350 (V)
